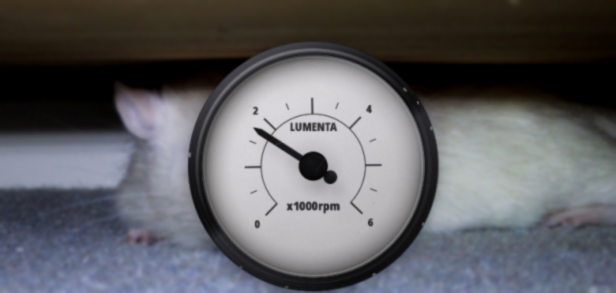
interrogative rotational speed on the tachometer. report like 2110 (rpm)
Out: 1750 (rpm)
